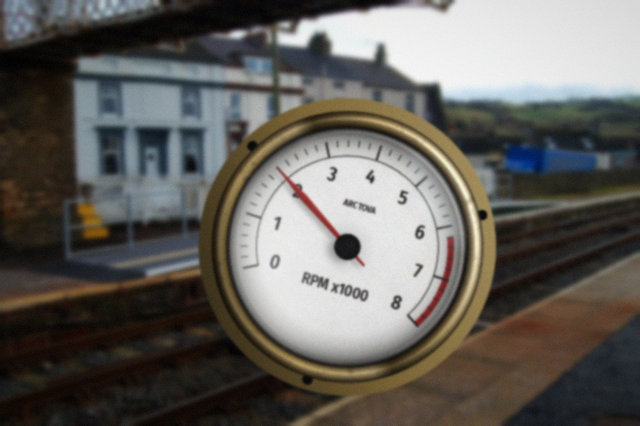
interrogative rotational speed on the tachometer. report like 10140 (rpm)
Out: 2000 (rpm)
